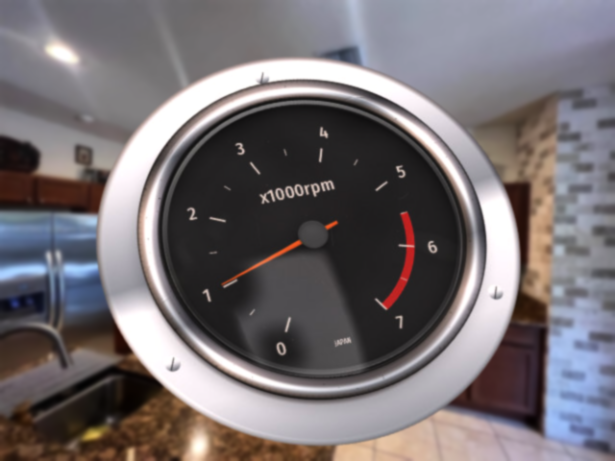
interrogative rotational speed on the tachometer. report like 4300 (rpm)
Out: 1000 (rpm)
